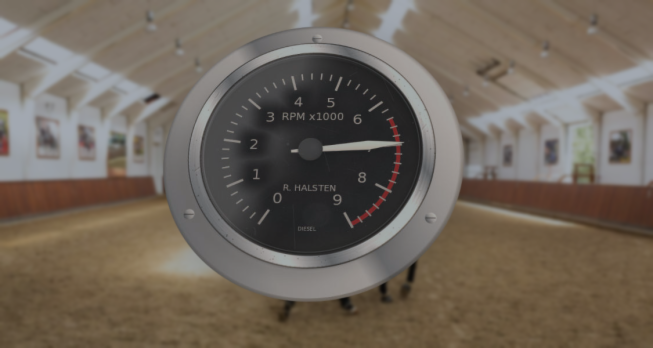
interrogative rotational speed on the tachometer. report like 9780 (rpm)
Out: 7000 (rpm)
